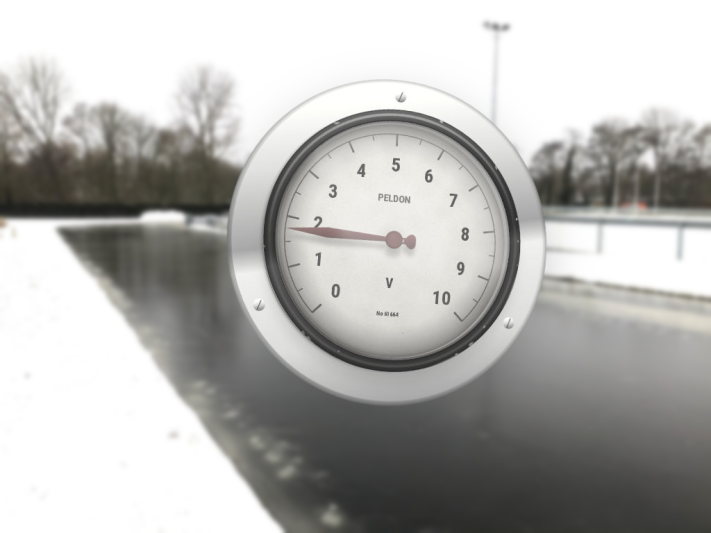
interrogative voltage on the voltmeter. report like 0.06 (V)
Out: 1.75 (V)
